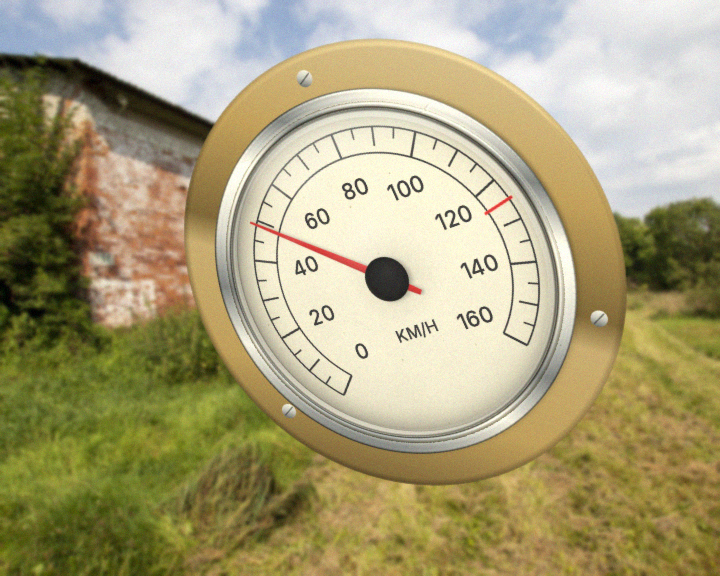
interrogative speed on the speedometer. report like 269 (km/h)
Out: 50 (km/h)
